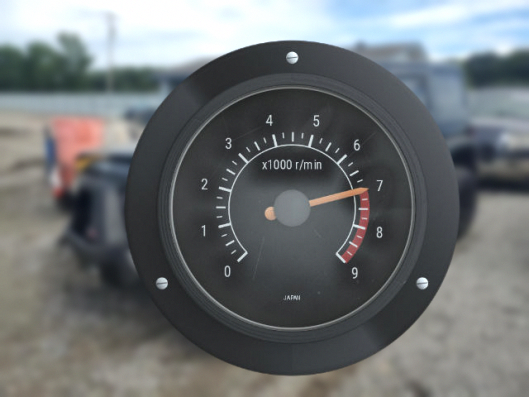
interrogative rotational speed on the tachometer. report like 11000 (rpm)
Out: 7000 (rpm)
